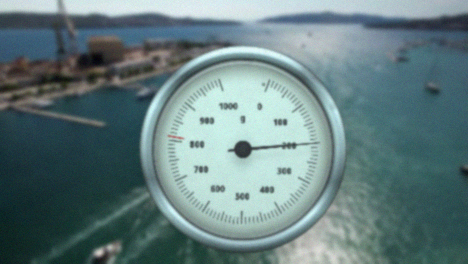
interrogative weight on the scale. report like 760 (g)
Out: 200 (g)
